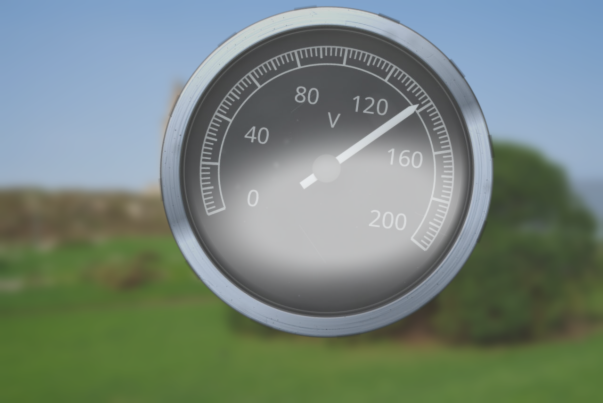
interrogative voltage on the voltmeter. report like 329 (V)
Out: 138 (V)
